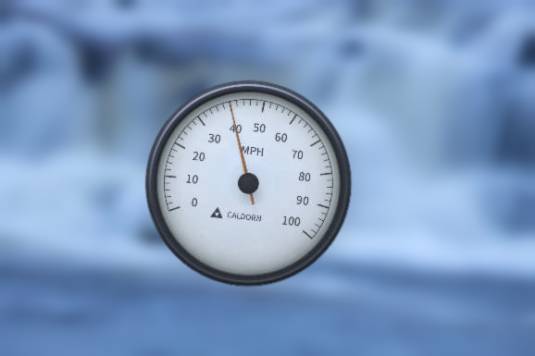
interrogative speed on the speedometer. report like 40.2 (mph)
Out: 40 (mph)
